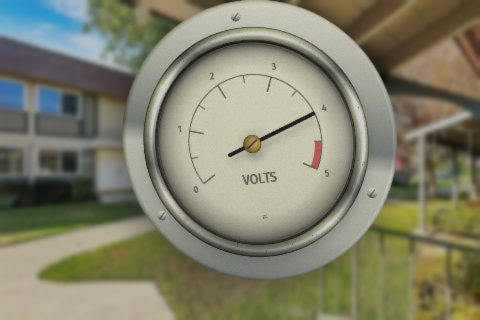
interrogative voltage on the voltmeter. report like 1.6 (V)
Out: 4 (V)
